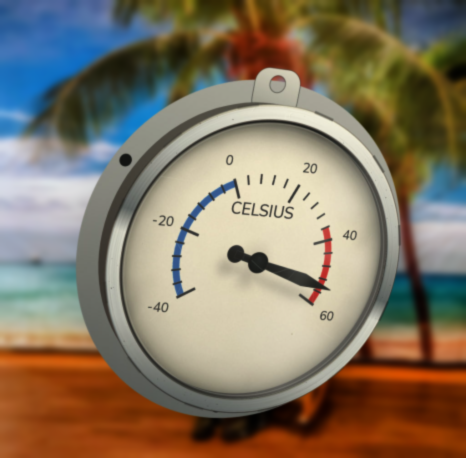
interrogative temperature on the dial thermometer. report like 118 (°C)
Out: 54 (°C)
